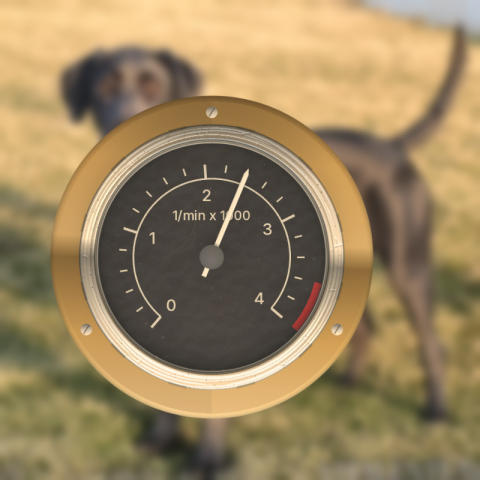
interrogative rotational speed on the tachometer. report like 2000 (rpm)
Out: 2400 (rpm)
